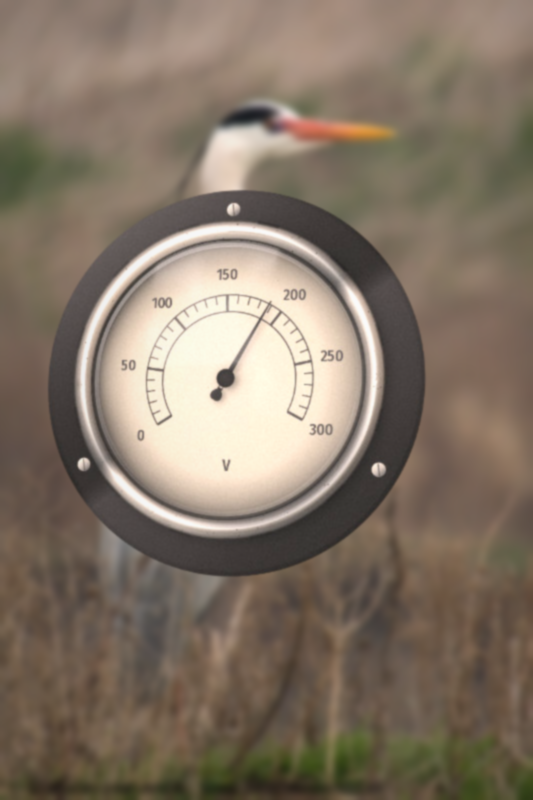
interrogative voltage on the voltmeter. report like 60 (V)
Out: 190 (V)
